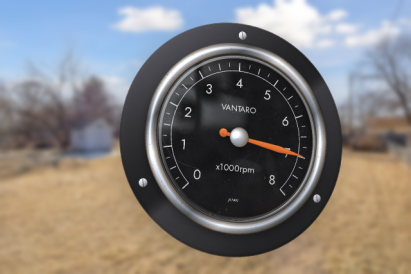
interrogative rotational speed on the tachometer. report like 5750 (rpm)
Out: 7000 (rpm)
